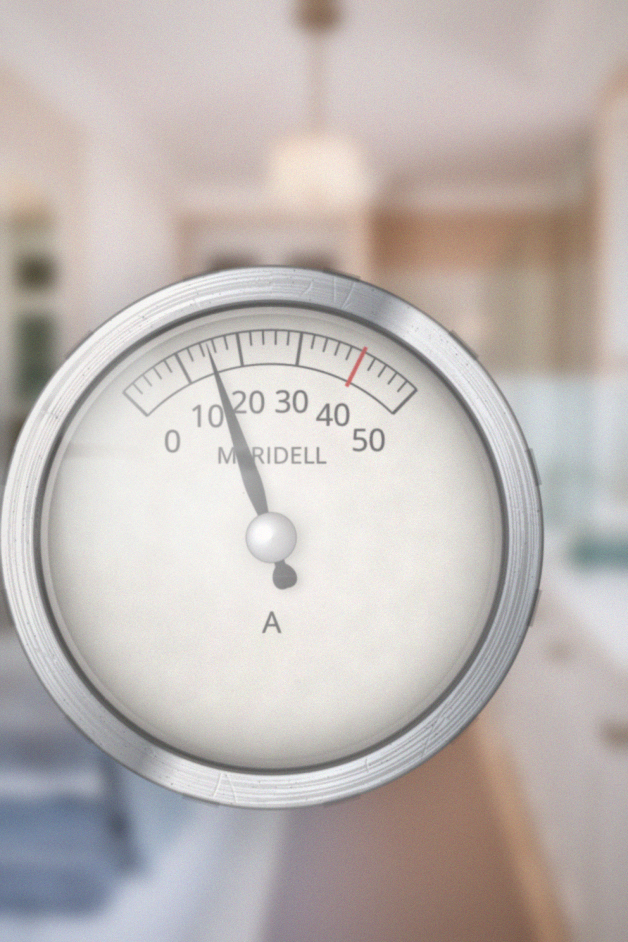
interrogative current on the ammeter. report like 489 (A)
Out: 15 (A)
